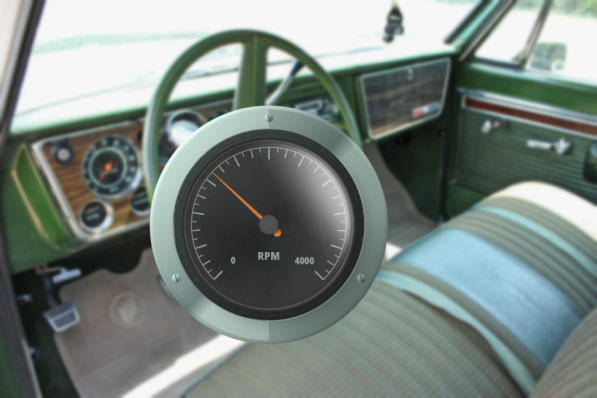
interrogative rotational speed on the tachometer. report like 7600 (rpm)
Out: 1300 (rpm)
